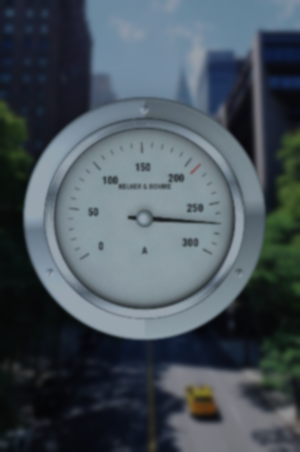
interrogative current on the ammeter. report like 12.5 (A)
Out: 270 (A)
